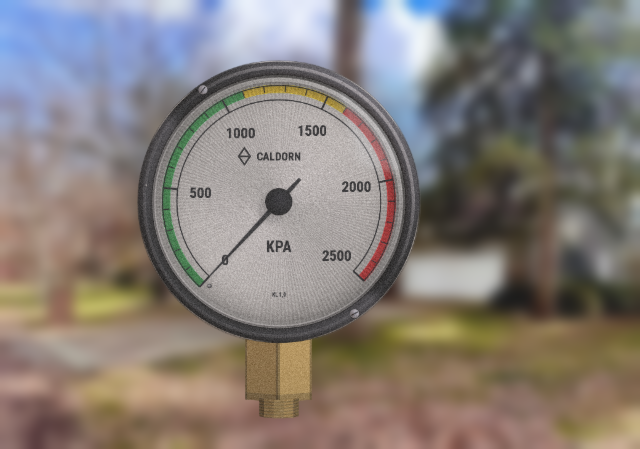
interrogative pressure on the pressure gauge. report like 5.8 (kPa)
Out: 0 (kPa)
